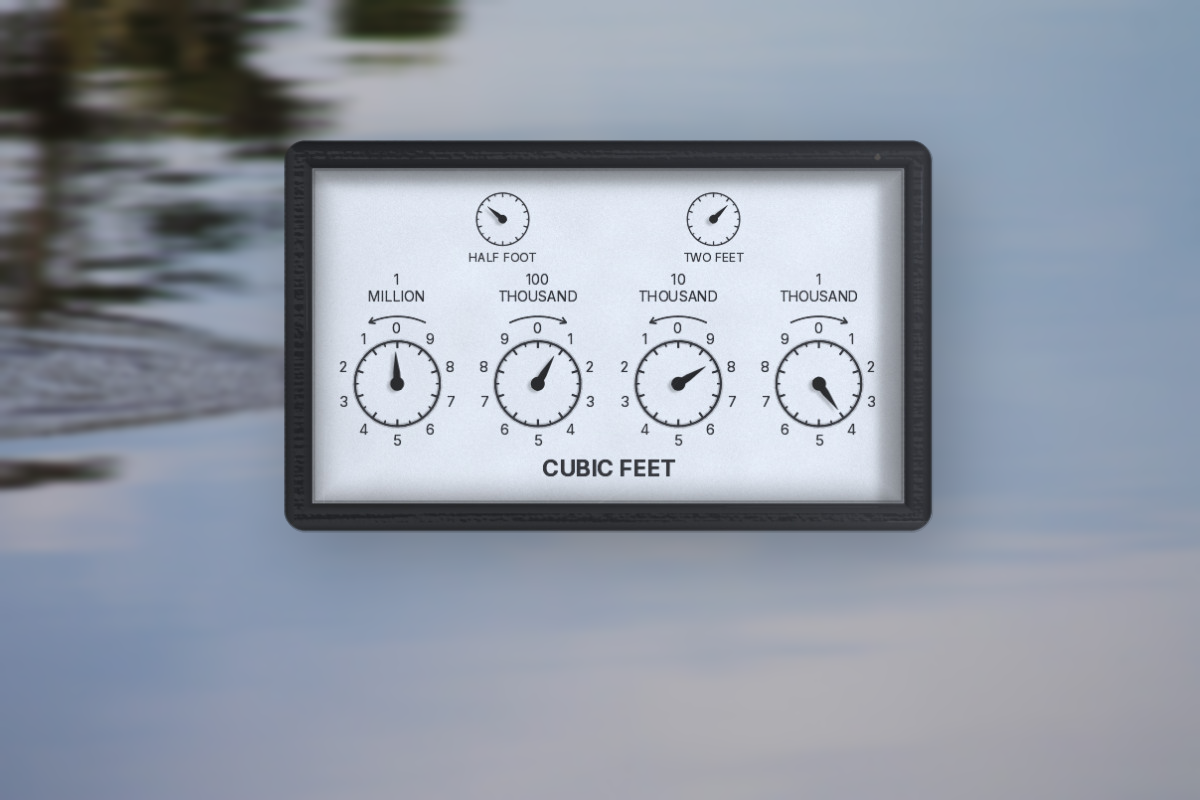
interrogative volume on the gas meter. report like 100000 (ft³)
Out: 8400 (ft³)
